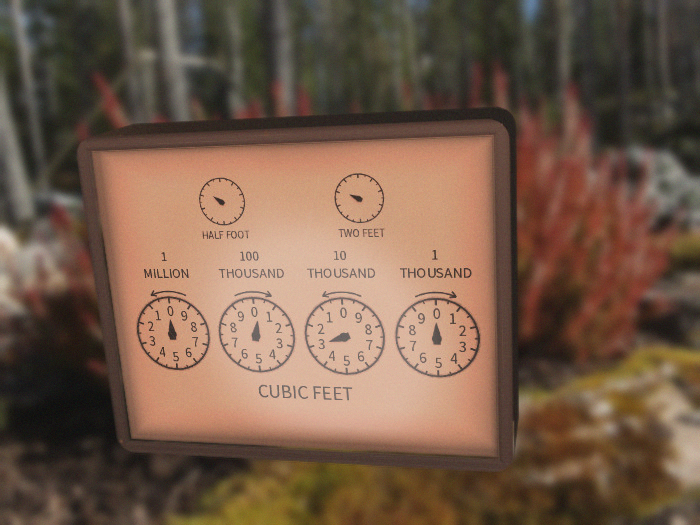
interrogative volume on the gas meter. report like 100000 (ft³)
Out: 3000 (ft³)
